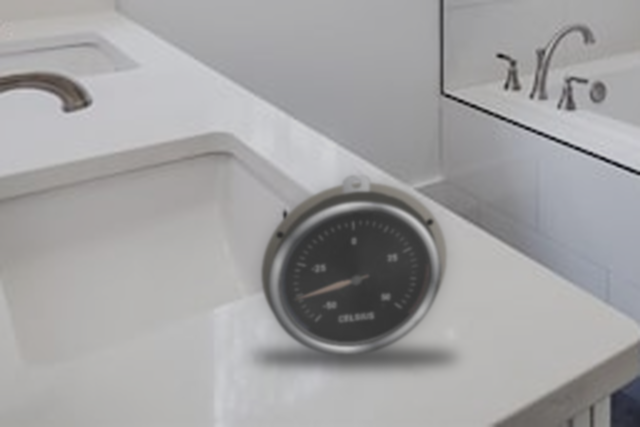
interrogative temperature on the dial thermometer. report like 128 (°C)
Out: -37.5 (°C)
